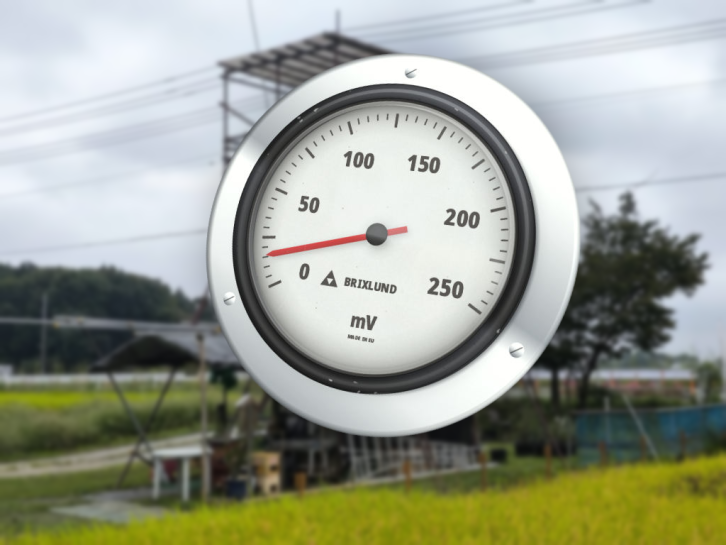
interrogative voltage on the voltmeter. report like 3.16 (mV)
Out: 15 (mV)
